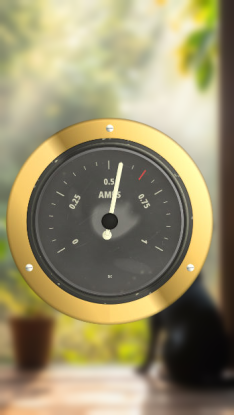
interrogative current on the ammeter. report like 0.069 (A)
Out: 0.55 (A)
